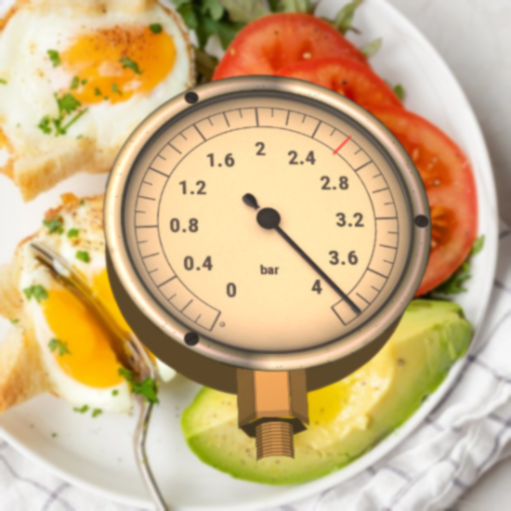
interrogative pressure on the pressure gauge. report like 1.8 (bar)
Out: 3.9 (bar)
